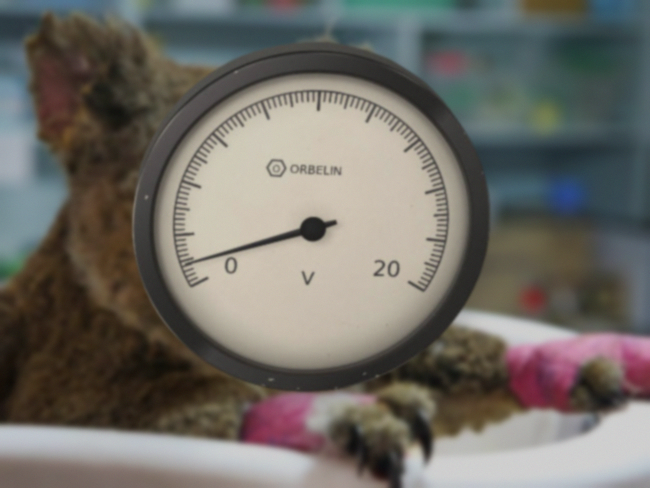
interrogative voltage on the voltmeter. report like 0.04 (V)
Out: 1 (V)
